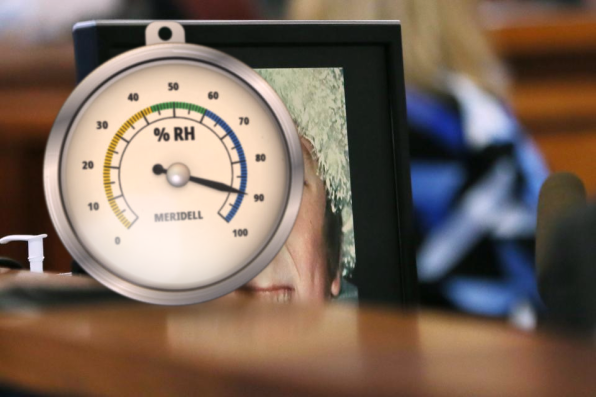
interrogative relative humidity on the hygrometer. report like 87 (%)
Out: 90 (%)
